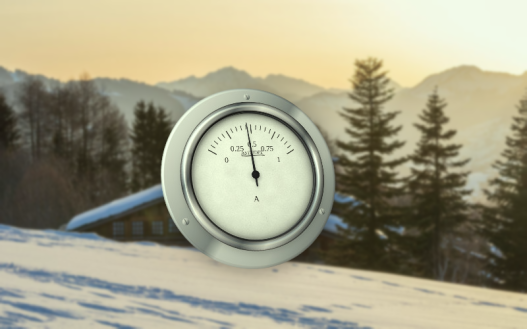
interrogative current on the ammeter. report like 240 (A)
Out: 0.45 (A)
